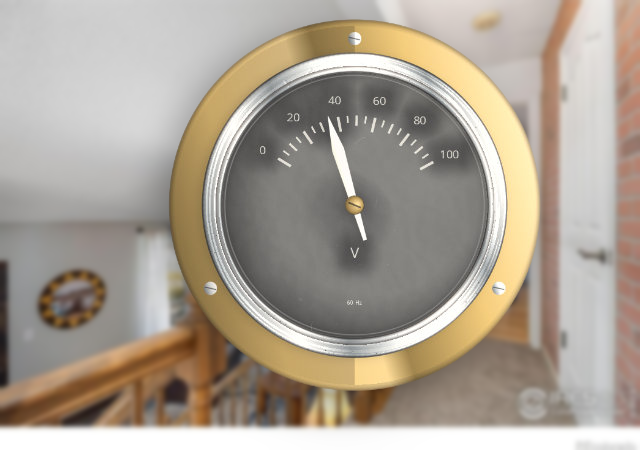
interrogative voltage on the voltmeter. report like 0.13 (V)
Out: 35 (V)
